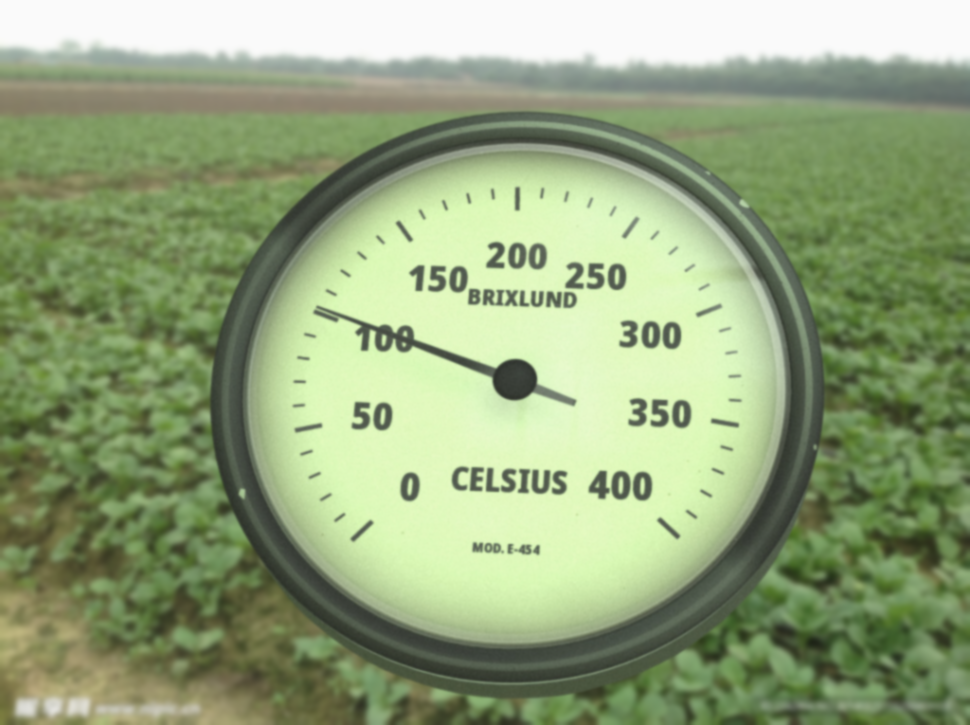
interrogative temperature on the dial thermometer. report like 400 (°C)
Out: 100 (°C)
